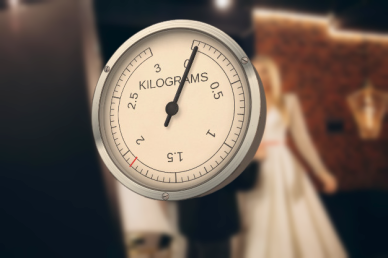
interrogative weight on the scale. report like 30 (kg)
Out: 0.05 (kg)
